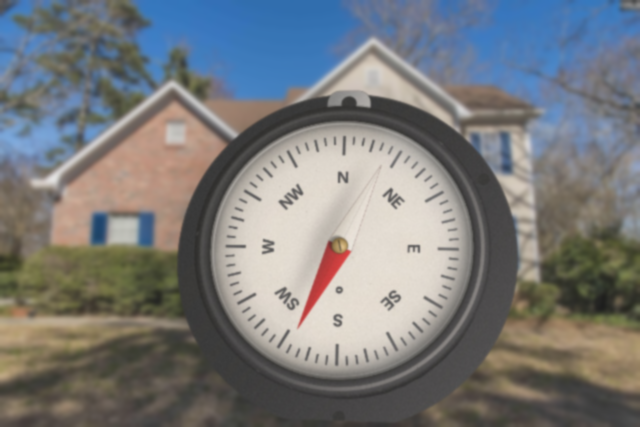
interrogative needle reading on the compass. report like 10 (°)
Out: 205 (°)
